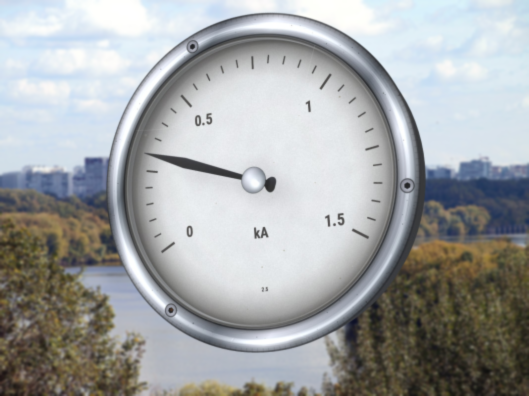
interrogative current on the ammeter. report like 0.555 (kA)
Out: 0.3 (kA)
